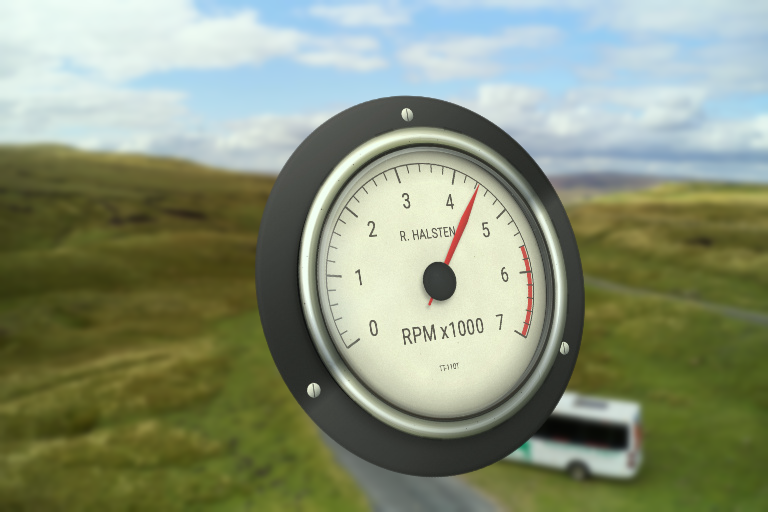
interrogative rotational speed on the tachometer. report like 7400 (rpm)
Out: 4400 (rpm)
